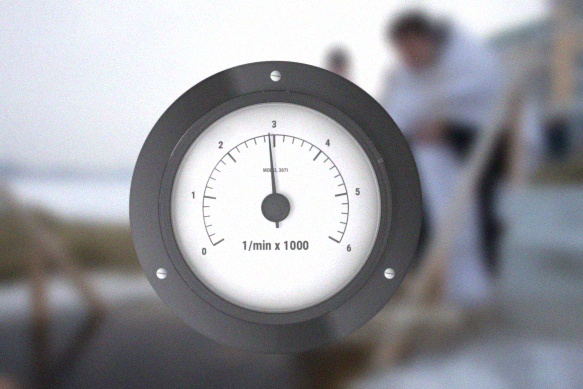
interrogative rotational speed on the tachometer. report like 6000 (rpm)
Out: 2900 (rpm)
